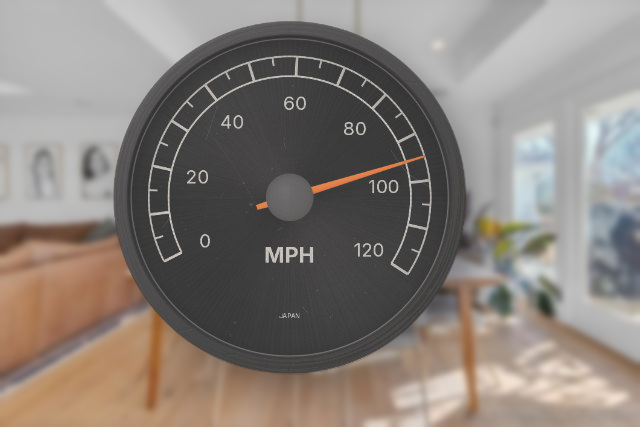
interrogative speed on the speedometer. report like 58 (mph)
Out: 95 (mph)
